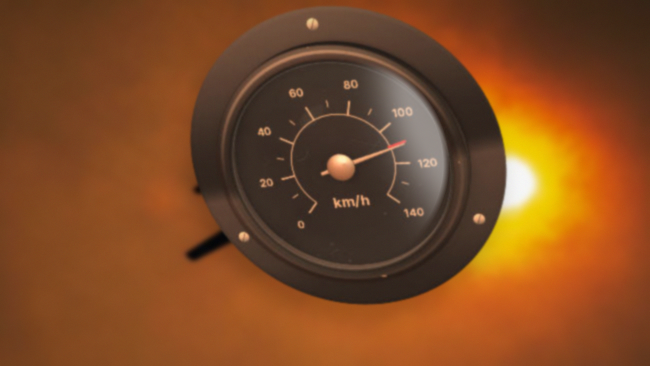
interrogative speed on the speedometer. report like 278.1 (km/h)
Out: 110 (km/h)
